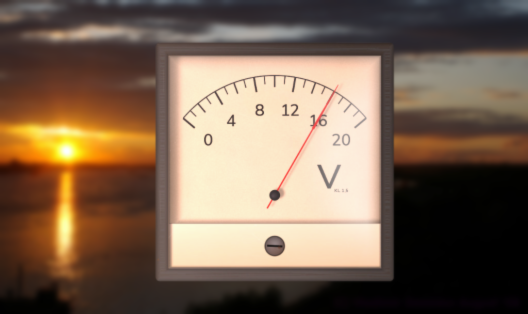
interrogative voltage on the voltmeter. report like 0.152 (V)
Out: 16 (V)
